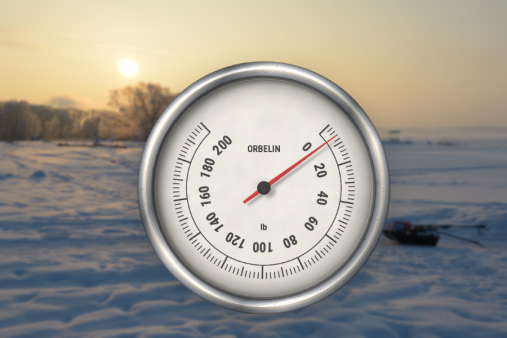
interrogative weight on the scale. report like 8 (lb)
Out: 6 (lb)
